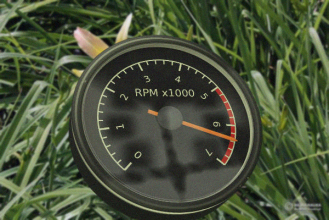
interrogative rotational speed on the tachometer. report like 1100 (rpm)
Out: 6400 (rpm)
